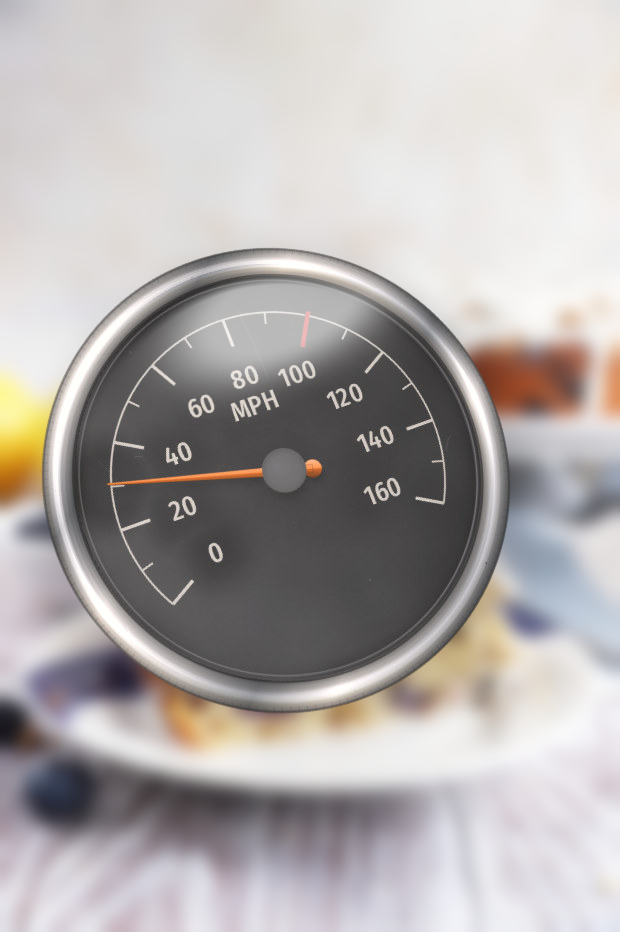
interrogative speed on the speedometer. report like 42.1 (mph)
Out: 30 (mph)
